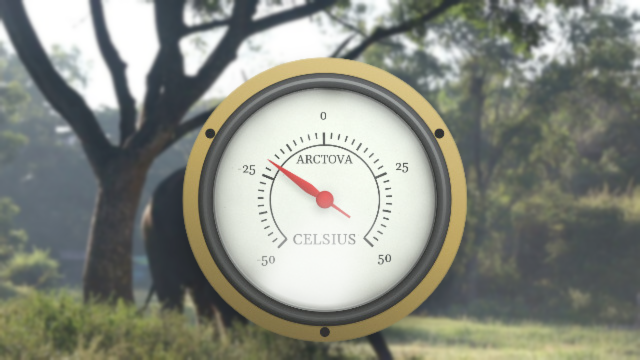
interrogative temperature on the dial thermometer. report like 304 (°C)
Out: -20 (°C)
